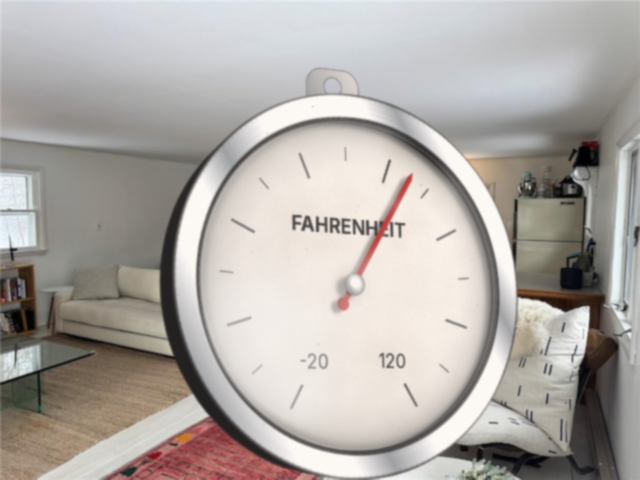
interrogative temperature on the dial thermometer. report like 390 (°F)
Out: 65 (°F)
